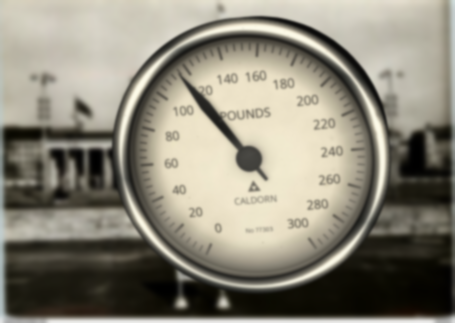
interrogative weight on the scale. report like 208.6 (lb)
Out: 116 (lb)
